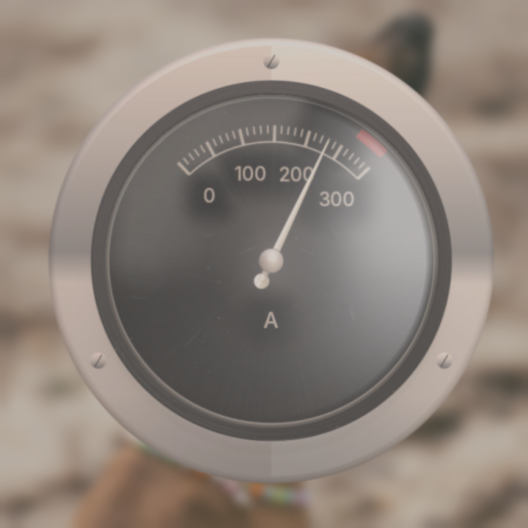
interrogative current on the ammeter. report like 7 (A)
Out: 230 (A)
